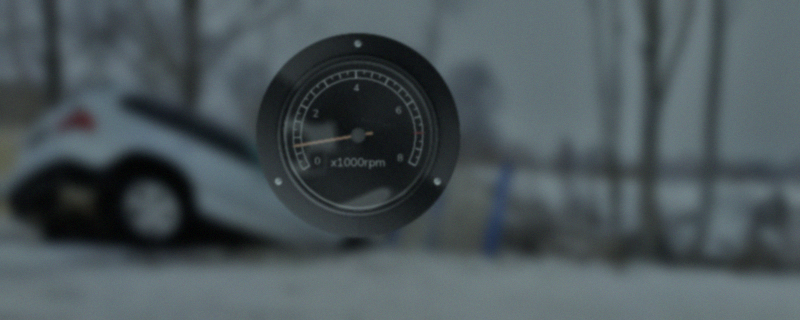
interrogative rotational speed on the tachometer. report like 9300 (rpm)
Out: 750 (rpm)
